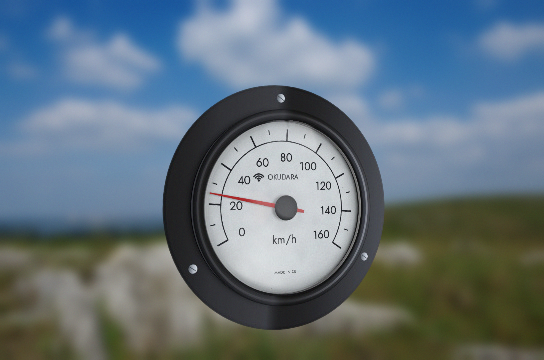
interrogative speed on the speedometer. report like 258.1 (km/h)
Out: 25 (km/h)
